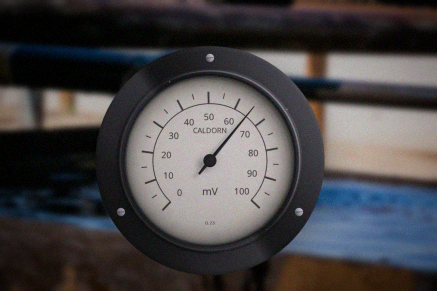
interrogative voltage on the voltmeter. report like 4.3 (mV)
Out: 65 (mV)
